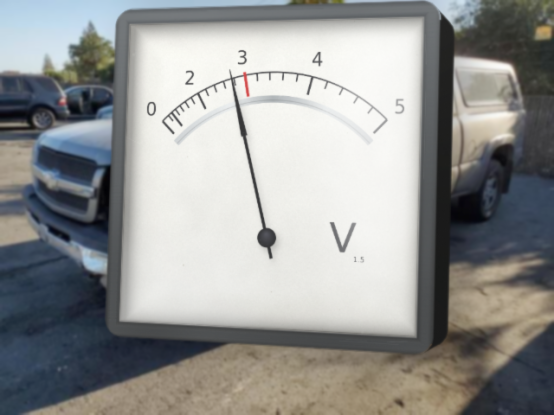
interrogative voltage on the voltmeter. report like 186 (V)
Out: 2.8 (V)
